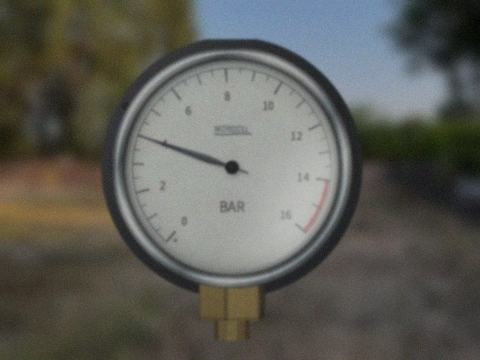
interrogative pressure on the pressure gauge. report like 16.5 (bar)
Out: 4 (bar)
